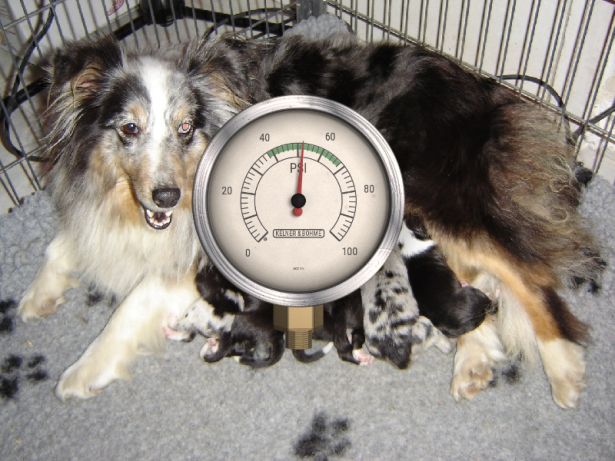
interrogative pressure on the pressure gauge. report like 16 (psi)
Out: 52 (psi)
